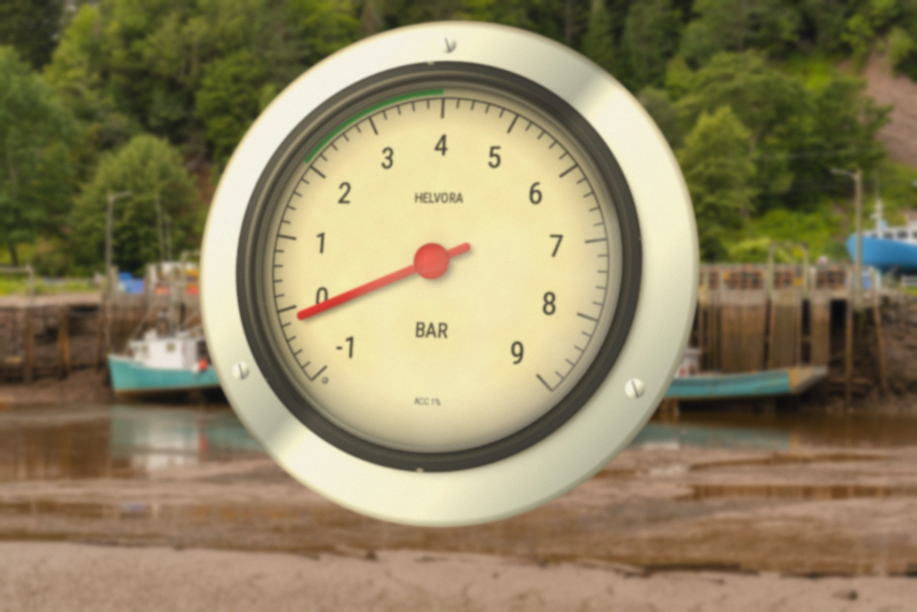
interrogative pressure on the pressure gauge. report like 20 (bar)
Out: -0.2 (bar)
